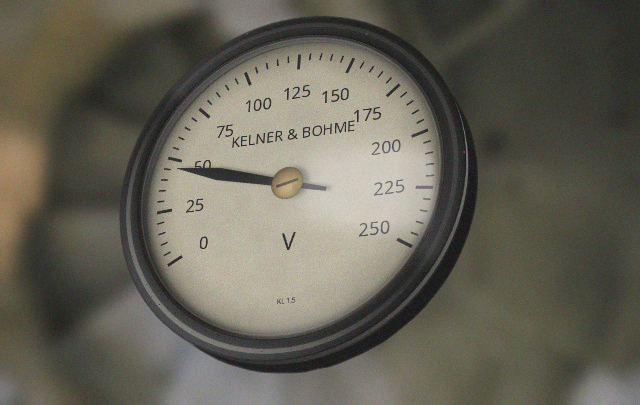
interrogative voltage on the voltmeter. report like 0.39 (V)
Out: 45 (V)
